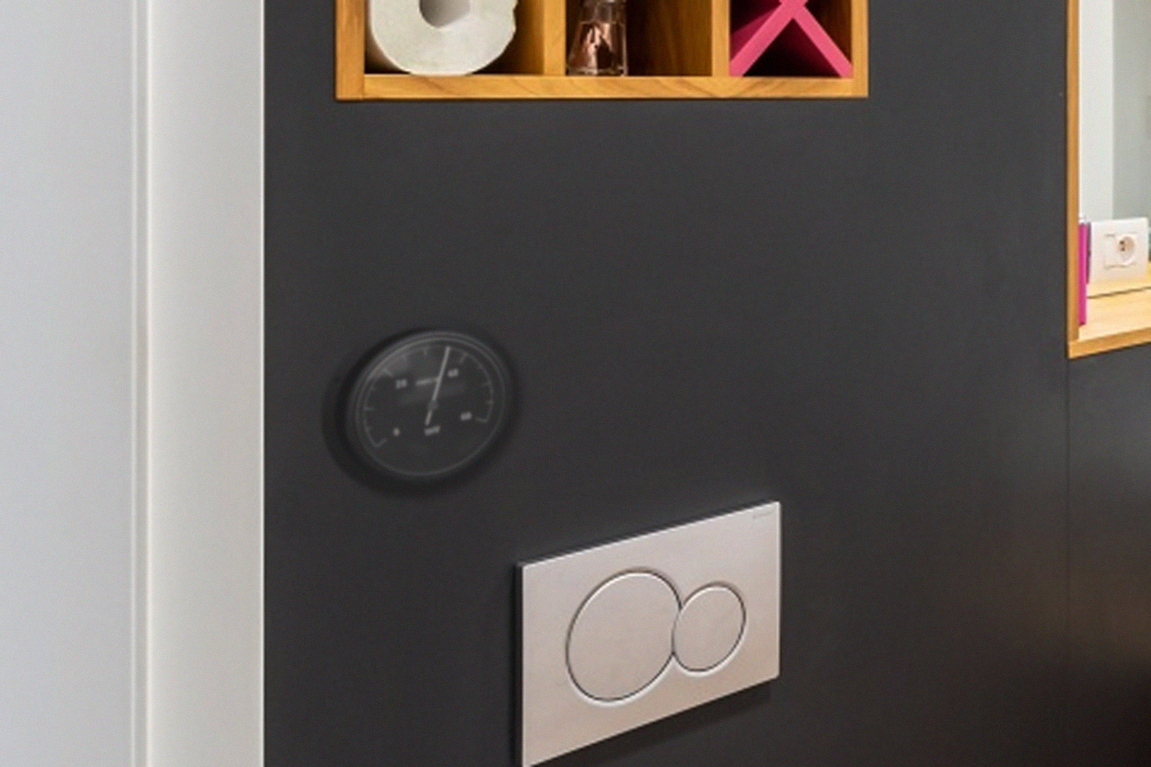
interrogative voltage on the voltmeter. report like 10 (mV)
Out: 35 (mV)
